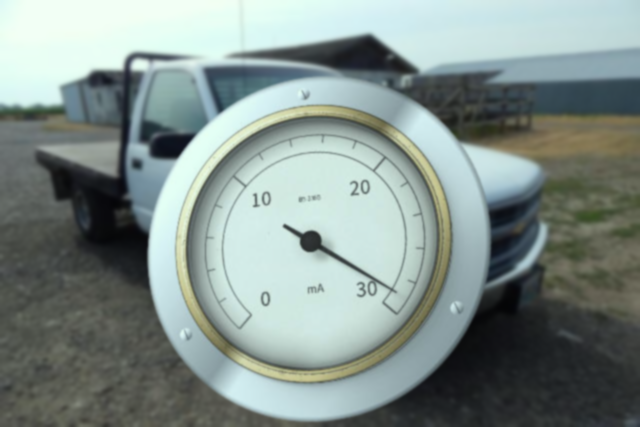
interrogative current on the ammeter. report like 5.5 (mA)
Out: 29 (mA)
